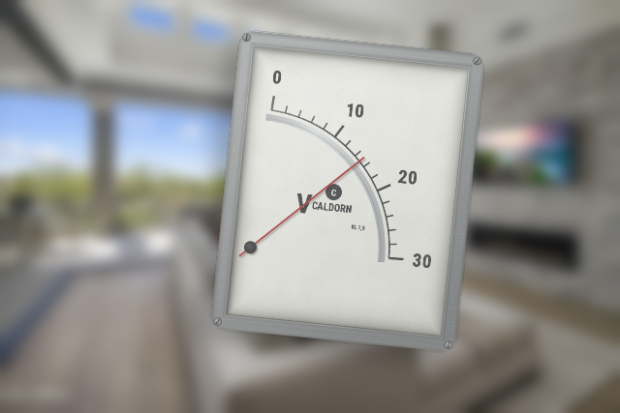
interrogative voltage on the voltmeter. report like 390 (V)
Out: 15 (V)
